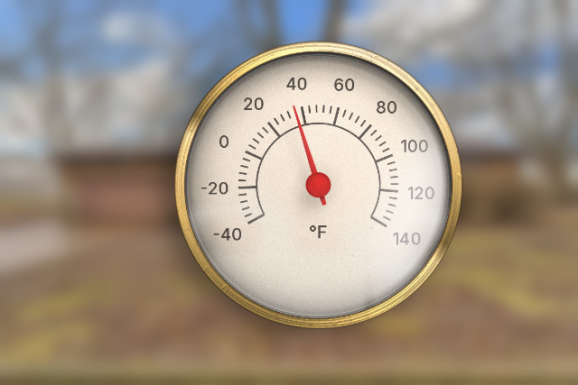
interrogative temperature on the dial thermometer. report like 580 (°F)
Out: 36 (°F)
